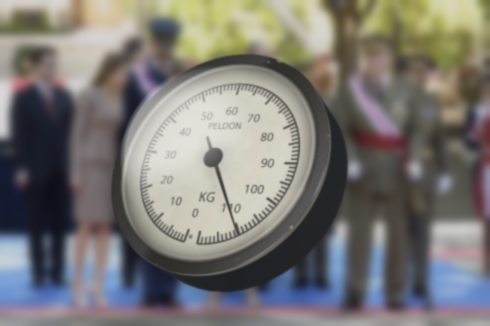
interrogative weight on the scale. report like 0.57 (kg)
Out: 110 (kg)
